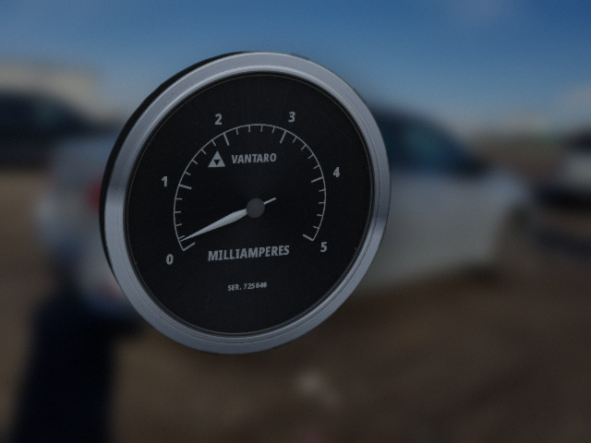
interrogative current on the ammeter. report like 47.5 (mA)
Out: 0.2 (mA)
